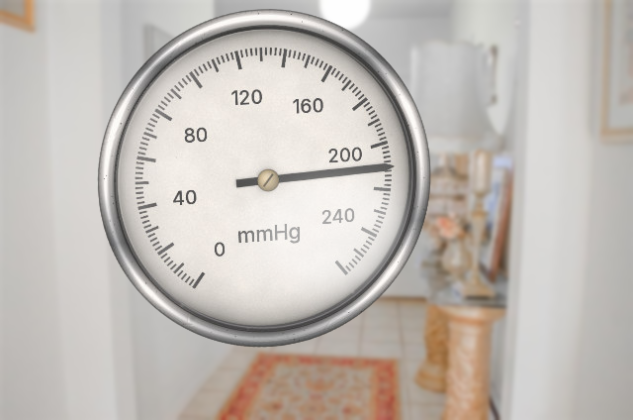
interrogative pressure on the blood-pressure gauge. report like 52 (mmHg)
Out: 210 (mmHg)
